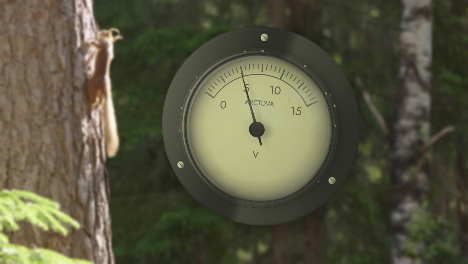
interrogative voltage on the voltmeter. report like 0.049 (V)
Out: 5 (V)
